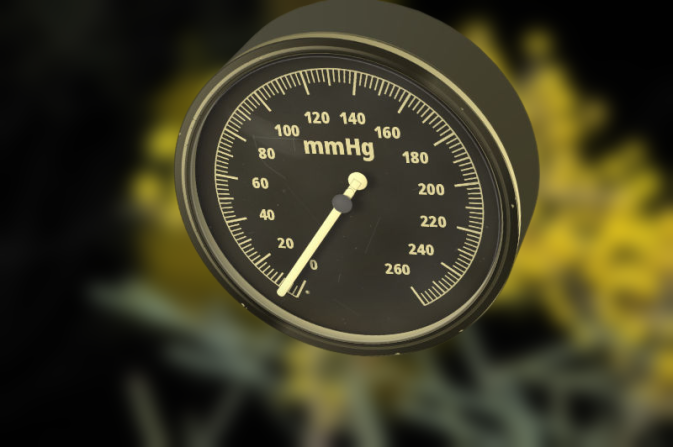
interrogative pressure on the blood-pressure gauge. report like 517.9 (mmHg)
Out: 6 (mmHg)
